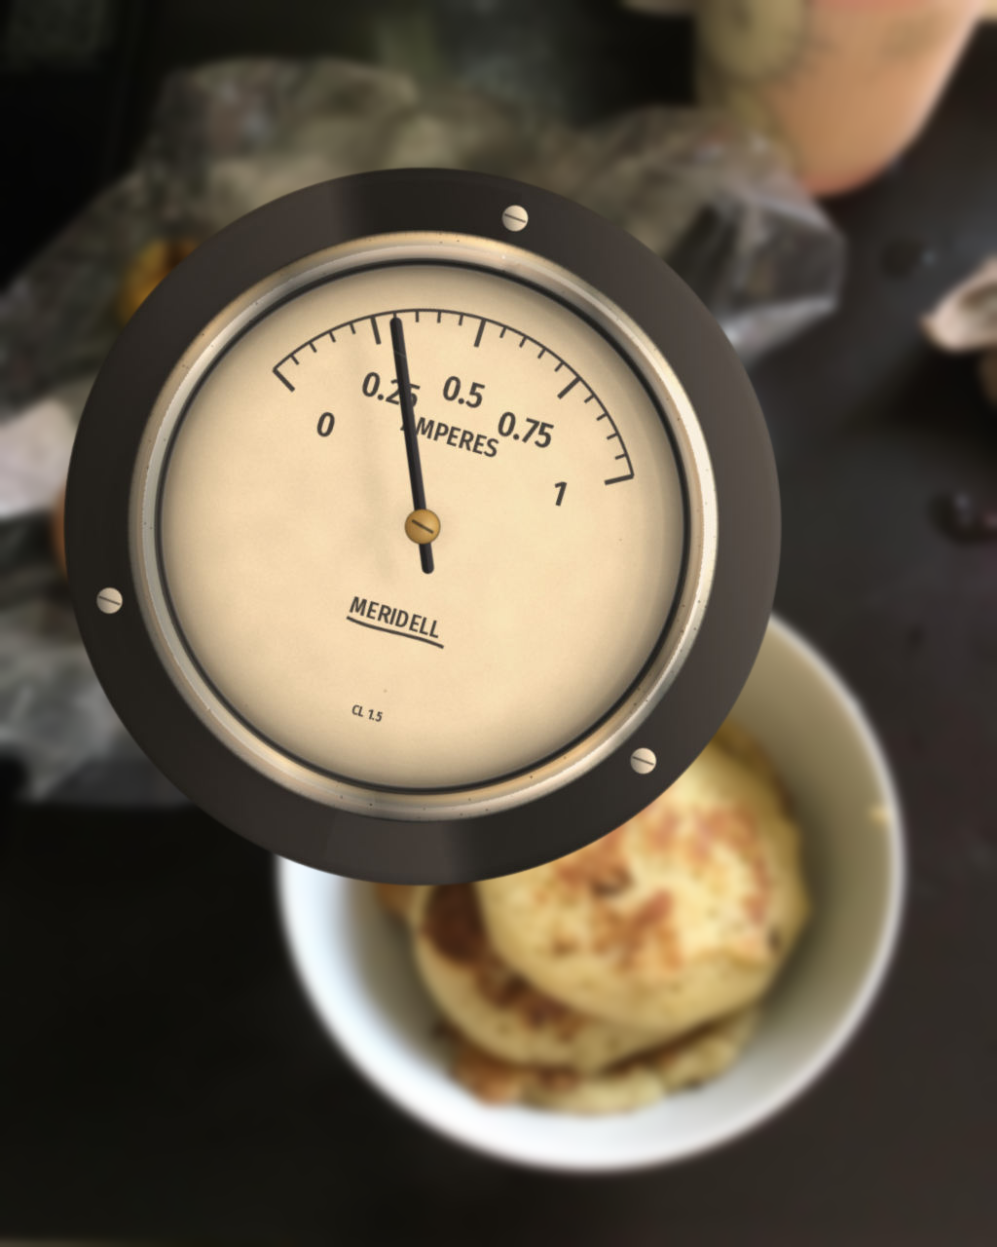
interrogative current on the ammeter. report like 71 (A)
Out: 0.3 (A)
